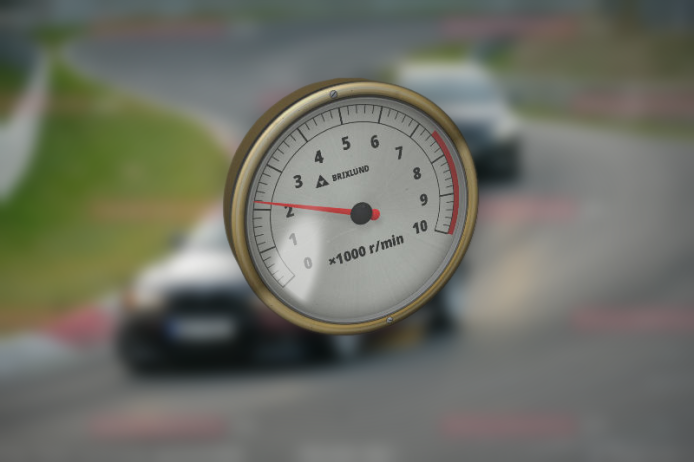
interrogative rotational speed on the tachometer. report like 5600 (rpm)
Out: 2200 (rpm)
